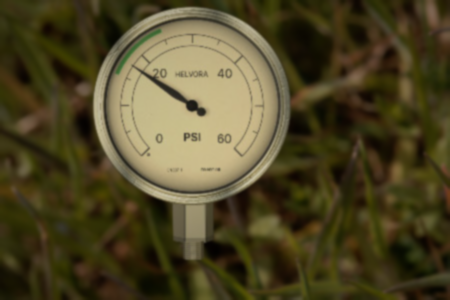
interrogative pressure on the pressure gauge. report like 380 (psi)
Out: 17.5 (psi)
